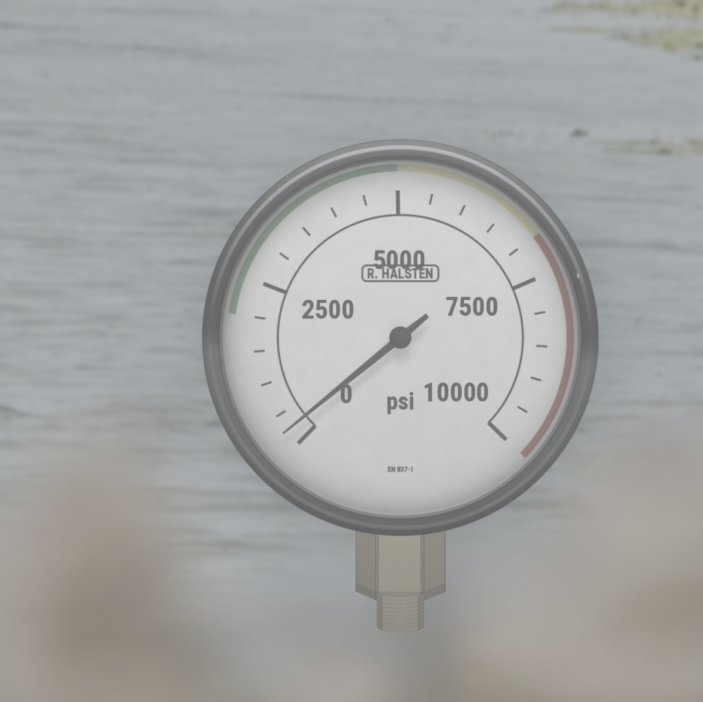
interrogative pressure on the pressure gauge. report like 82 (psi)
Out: 250 (psi)
